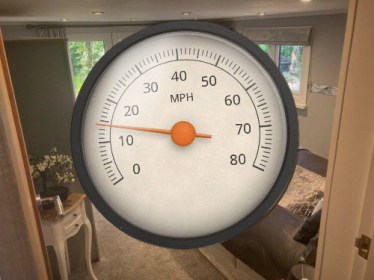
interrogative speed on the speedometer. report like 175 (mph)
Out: 14 (mph)
